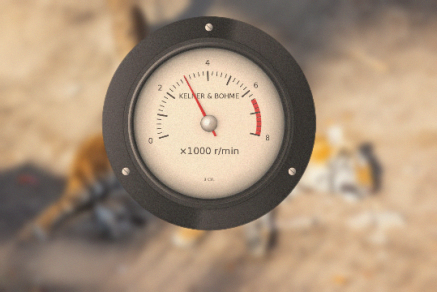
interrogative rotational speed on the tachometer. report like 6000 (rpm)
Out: 3000 (rpm)
